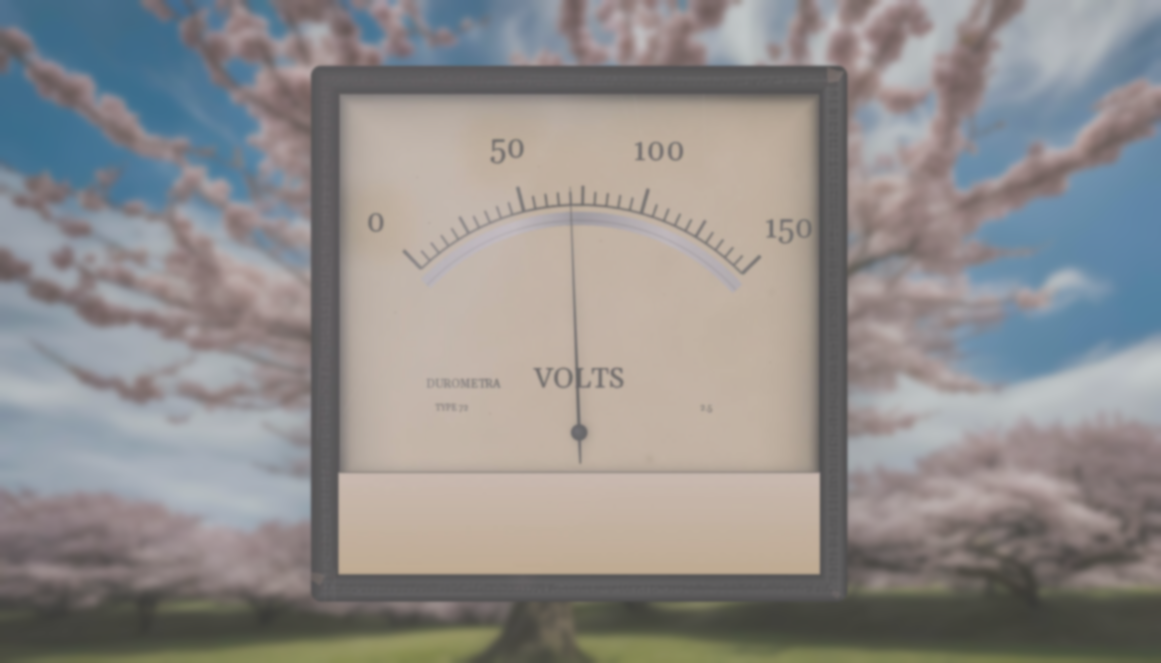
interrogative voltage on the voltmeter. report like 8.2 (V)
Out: 70 (V)
